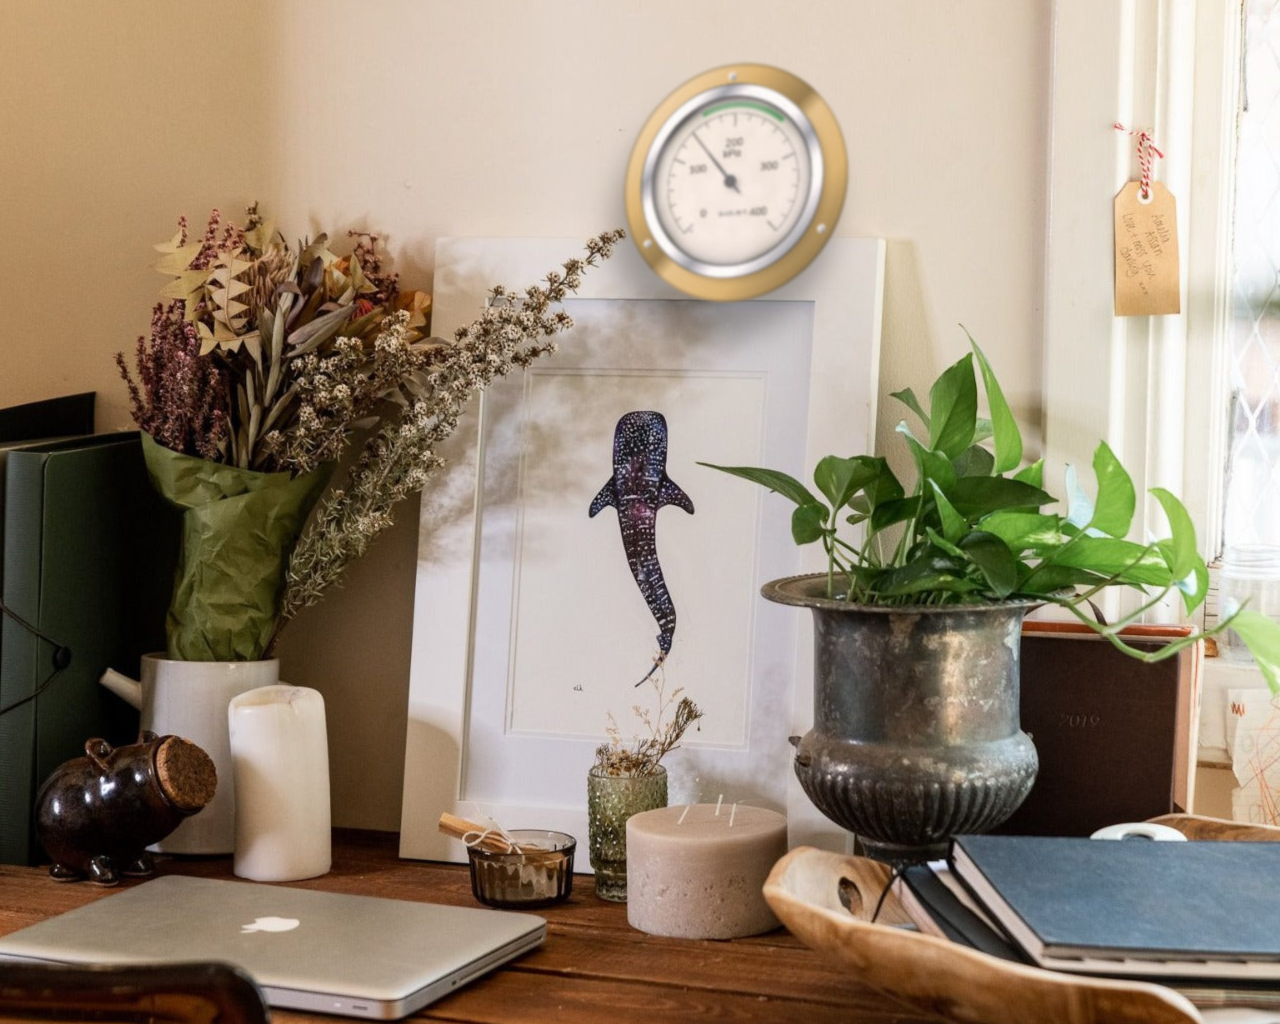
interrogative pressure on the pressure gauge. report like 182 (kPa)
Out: 140 (kPa)
